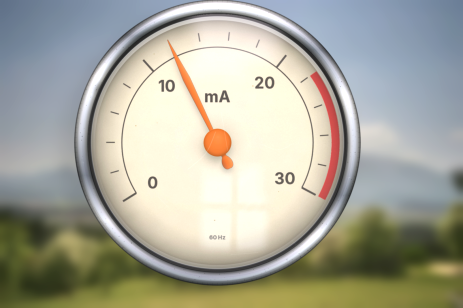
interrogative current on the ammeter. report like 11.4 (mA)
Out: 12 (mA)
